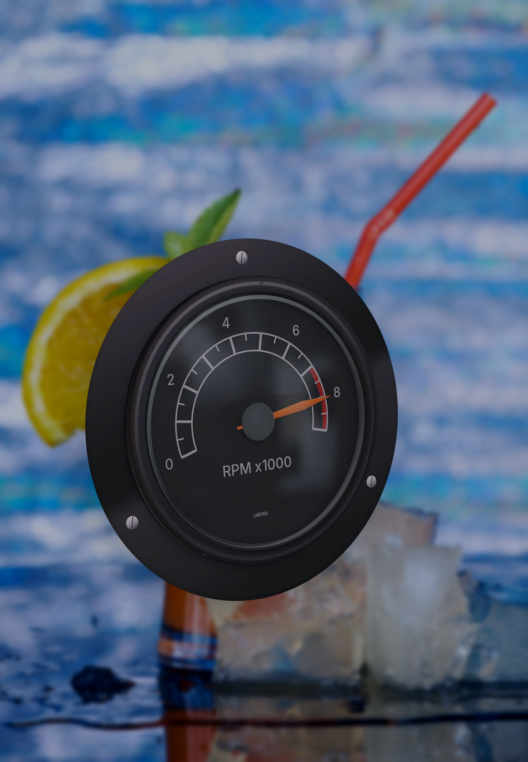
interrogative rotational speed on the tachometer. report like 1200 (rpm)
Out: 8000 (rpm)
